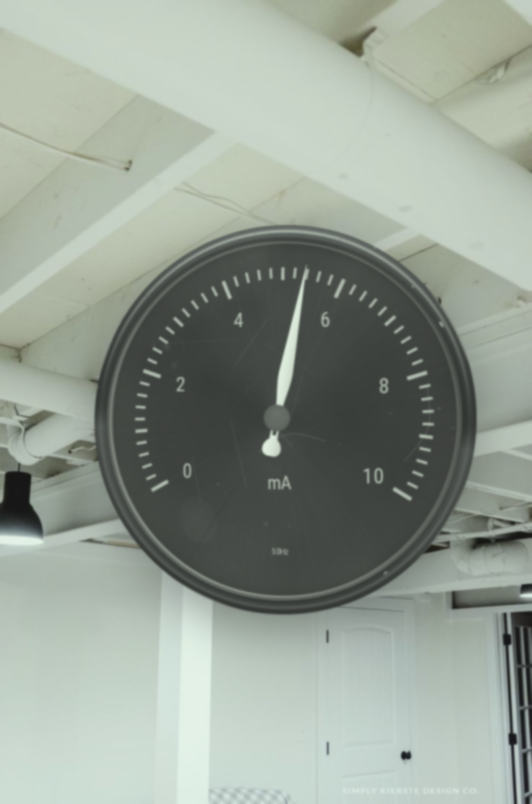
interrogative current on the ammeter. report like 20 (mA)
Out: 5.4 (mA)
